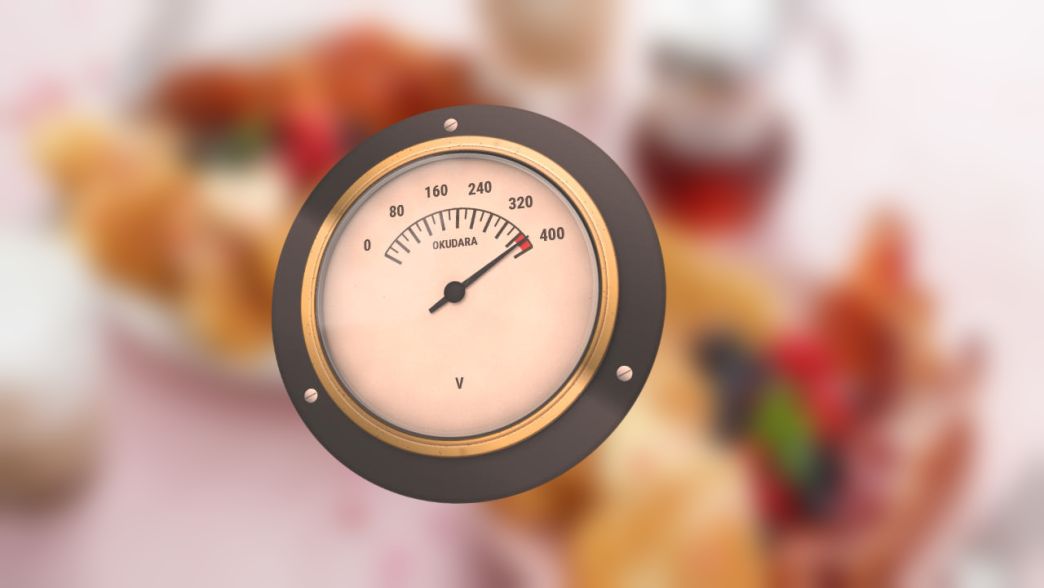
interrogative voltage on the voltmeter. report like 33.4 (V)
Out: 380 (V)
